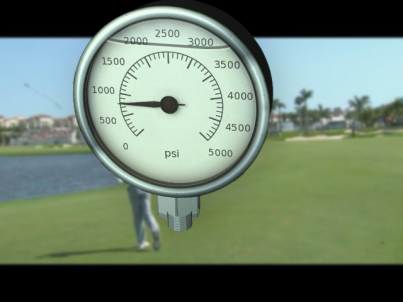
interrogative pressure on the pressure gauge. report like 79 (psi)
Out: 800 (psi)
